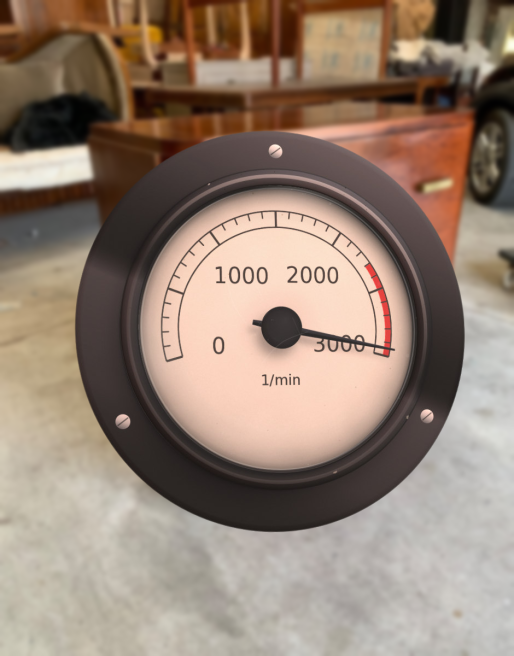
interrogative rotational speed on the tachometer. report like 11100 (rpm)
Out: 2950 (rpm)
